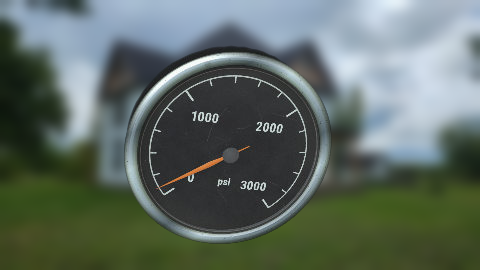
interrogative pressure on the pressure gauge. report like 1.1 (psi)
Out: 100 (psi)
